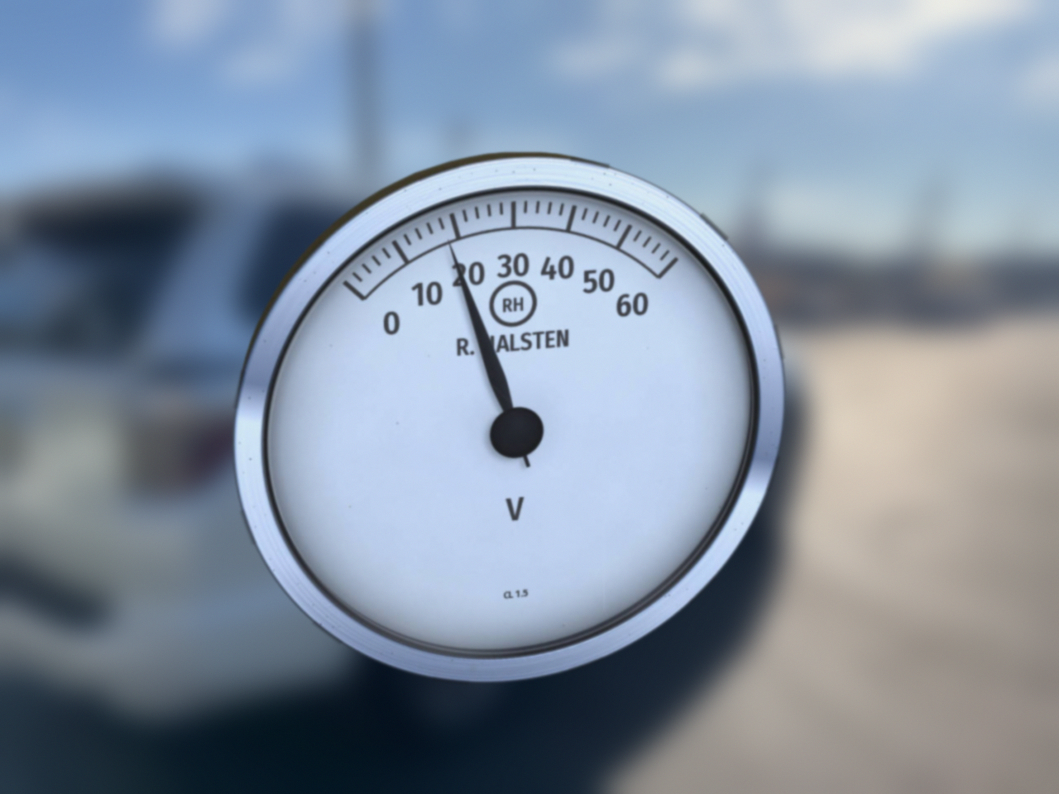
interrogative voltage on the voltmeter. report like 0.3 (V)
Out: 18 (V)
